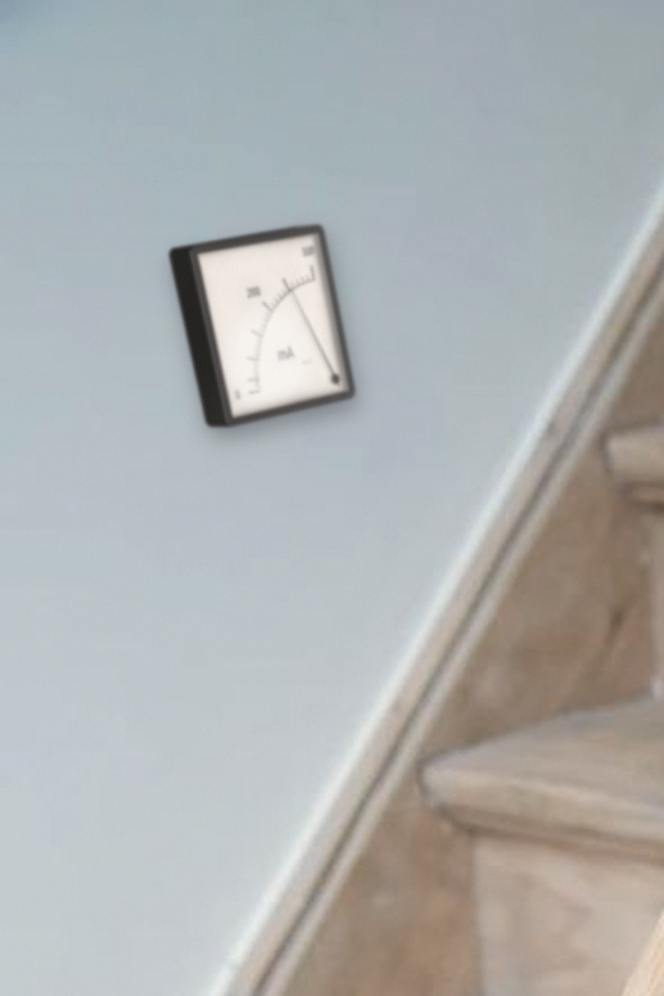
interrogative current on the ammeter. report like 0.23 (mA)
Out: 250 (mA)
